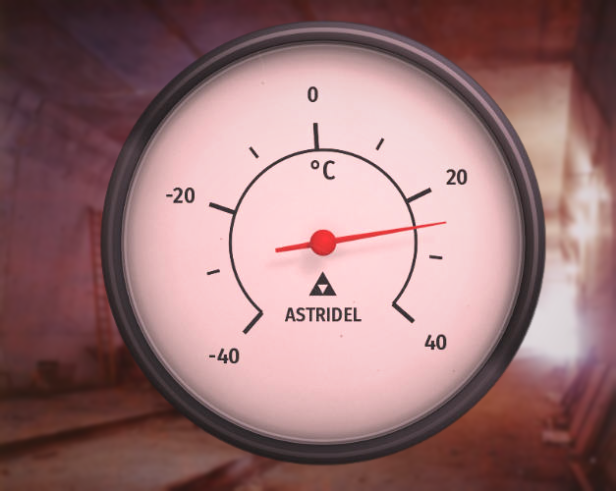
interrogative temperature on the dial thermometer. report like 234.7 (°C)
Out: 25 (°C)
